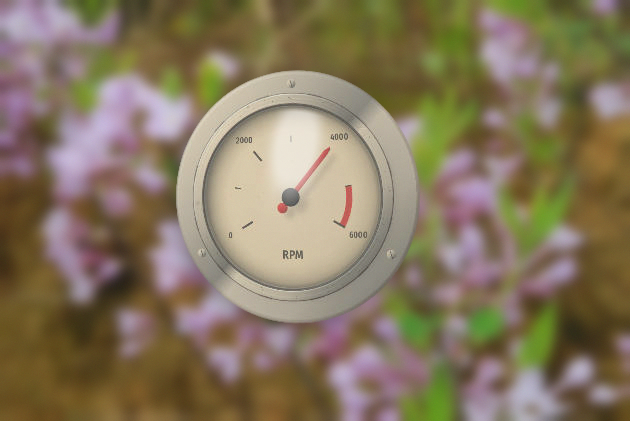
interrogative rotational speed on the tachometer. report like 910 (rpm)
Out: 4000 (rpm)
